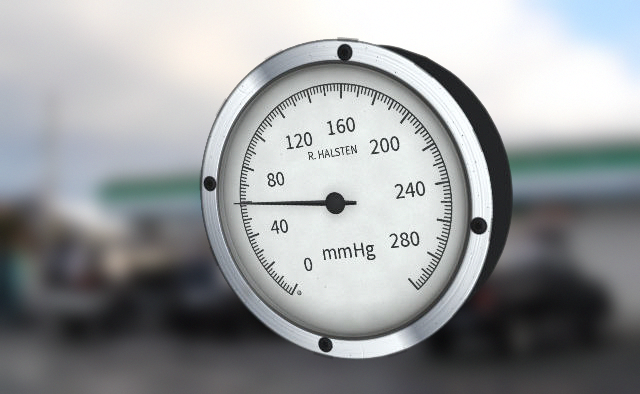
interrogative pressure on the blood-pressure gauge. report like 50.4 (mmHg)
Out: 60 (mmHg)
